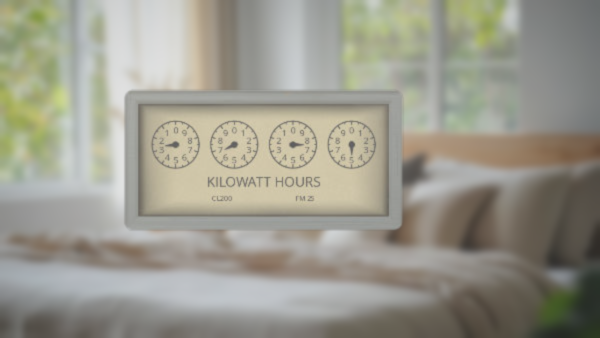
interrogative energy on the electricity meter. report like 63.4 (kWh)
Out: 2675 (kWh)
